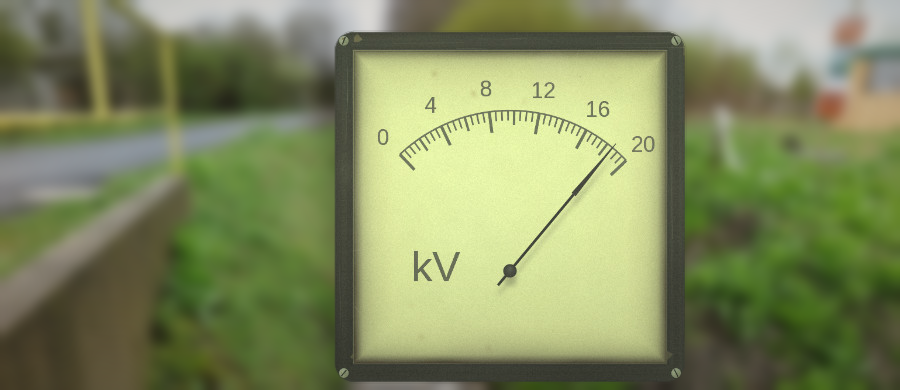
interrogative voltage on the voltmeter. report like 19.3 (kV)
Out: 18.5 (kV)
